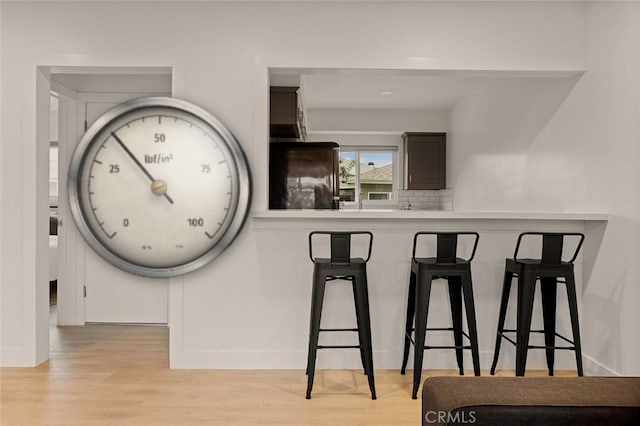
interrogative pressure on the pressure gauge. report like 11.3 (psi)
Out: 35 (psi)
